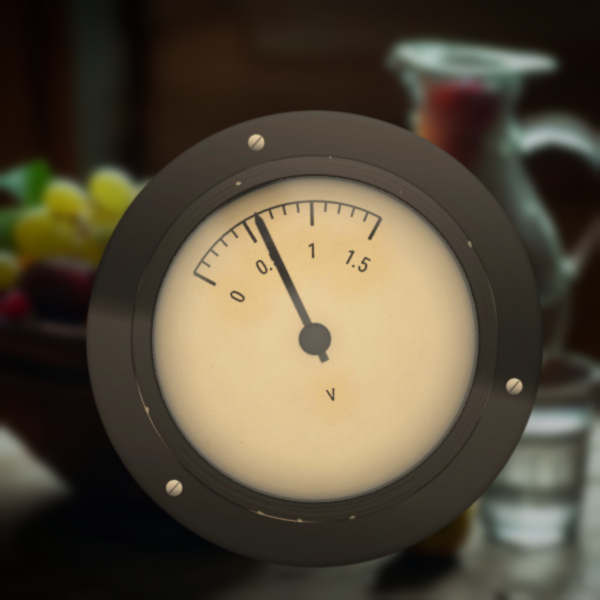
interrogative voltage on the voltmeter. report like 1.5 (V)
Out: 0.6 (V)
